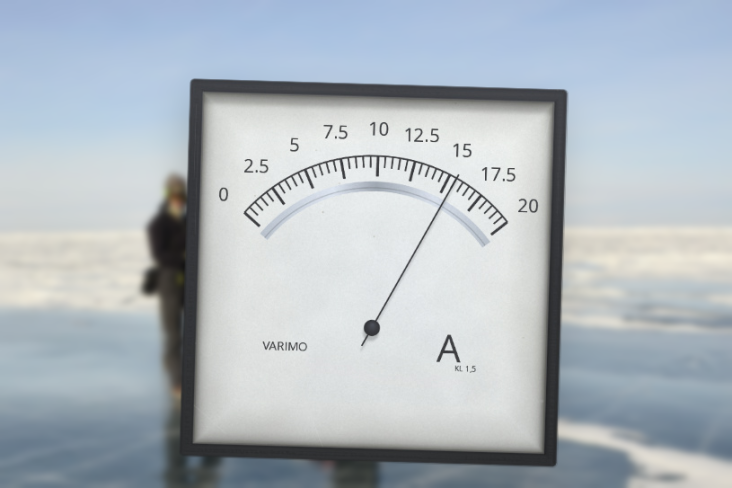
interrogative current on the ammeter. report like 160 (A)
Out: 15.5 (A)
